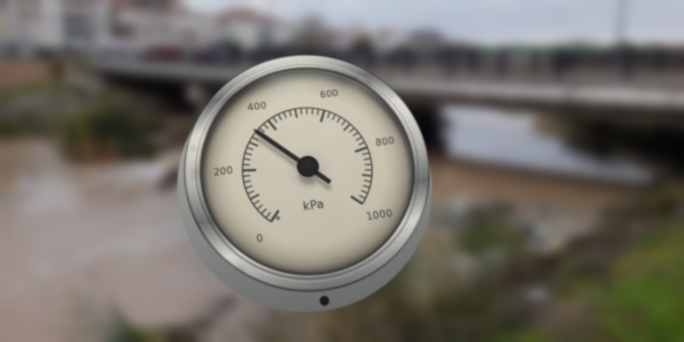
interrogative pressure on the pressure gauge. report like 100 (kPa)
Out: 340 (kPa)
